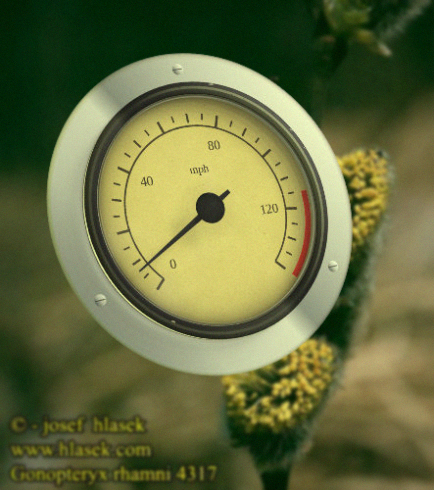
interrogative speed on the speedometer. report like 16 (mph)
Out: 7.5 (mph)
